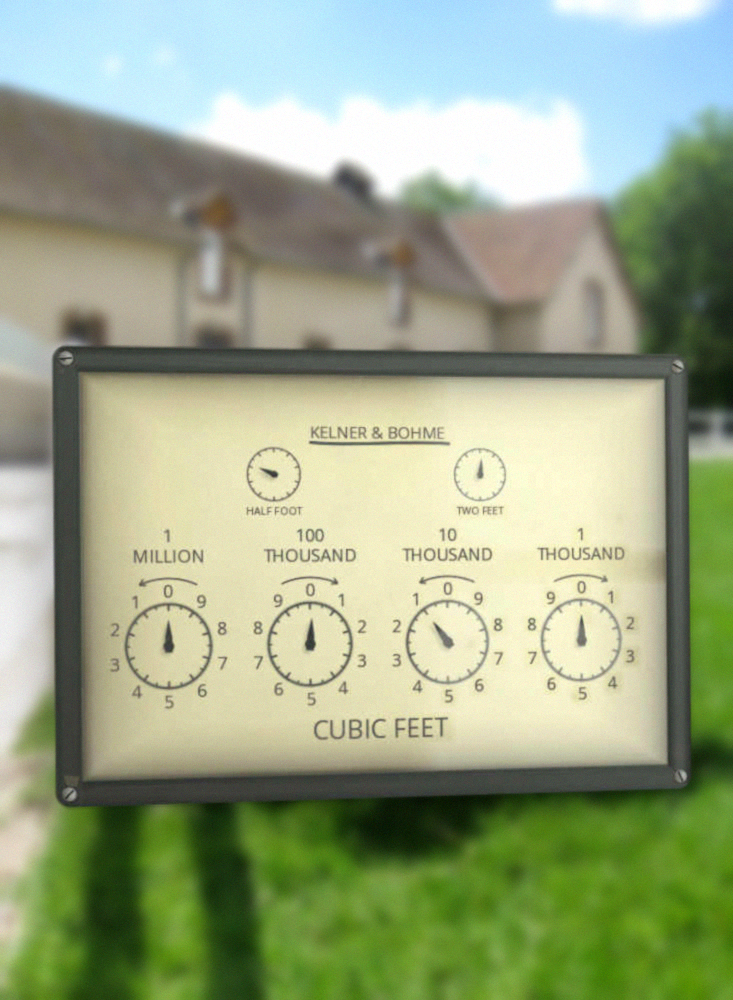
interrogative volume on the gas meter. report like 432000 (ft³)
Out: 1000 (ft³)
